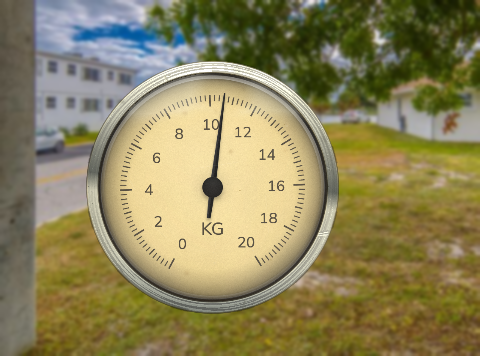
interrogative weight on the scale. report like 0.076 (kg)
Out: 10.6 (kg)
